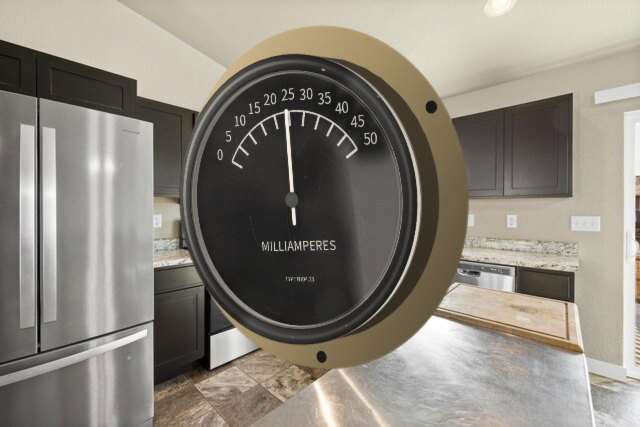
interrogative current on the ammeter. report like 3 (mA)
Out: 25 (mA)
